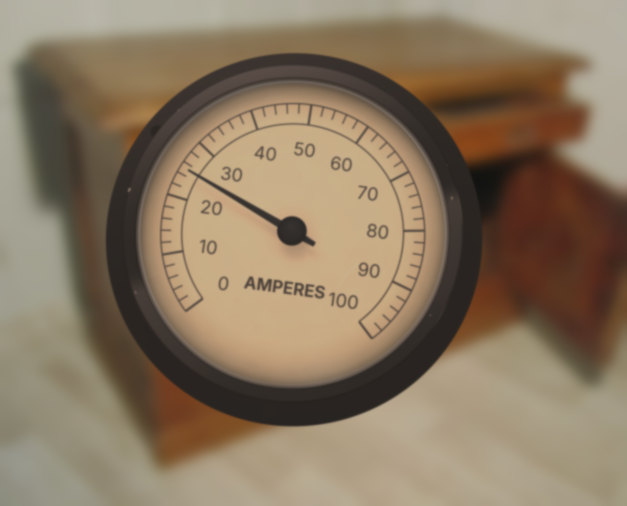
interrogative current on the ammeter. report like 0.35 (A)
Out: 25 (A)
